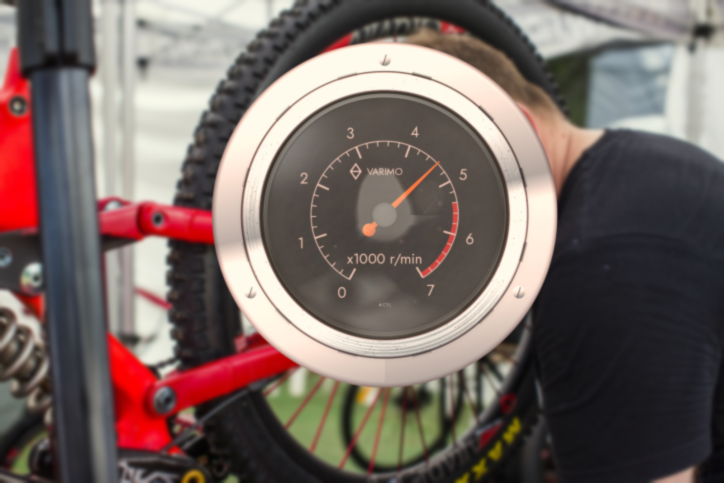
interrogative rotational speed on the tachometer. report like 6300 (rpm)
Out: 4600 (rpm)
